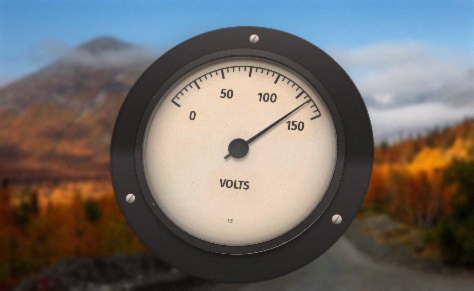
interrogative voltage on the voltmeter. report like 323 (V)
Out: 135 (V)
